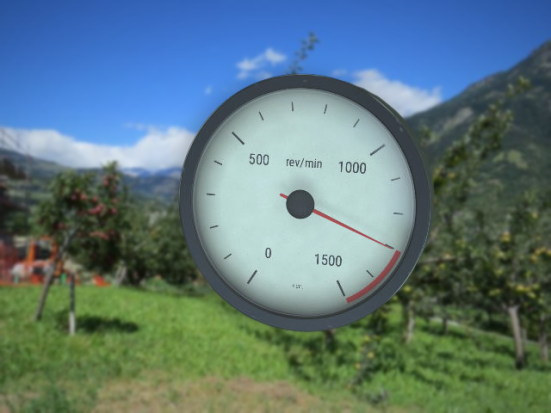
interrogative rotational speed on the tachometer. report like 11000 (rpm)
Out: 1300 (rpm)
